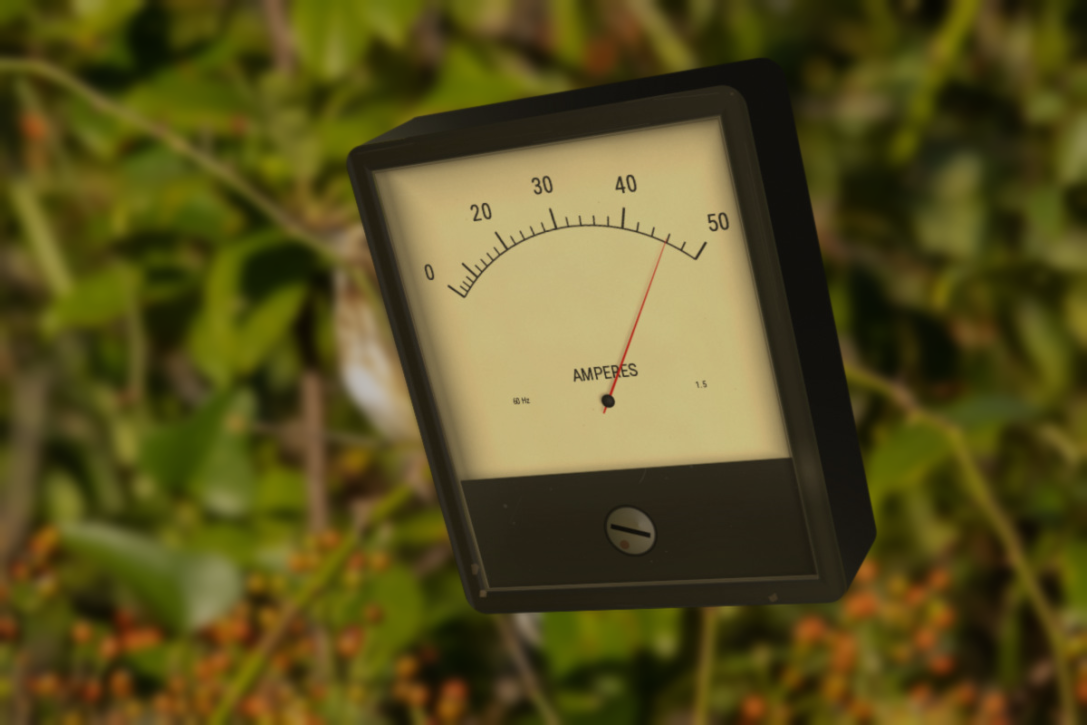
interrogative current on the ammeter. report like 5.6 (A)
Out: 46 (A)
